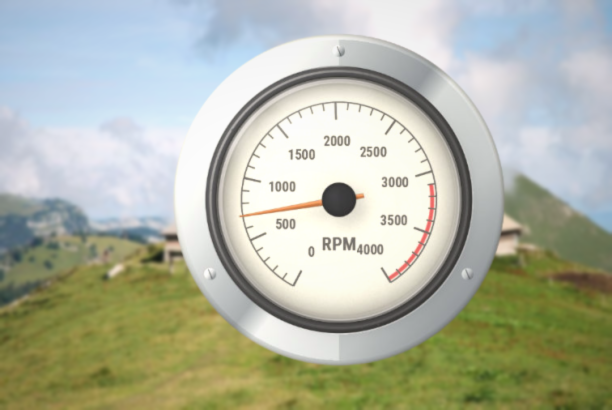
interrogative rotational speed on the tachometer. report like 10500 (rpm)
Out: 700 (rpm)
